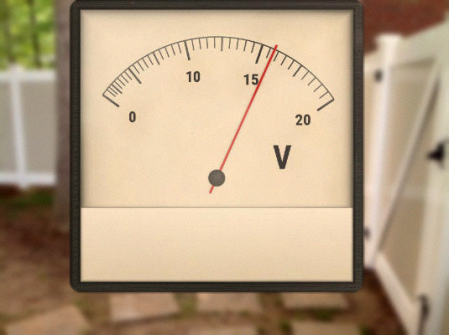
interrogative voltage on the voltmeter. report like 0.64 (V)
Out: 15.75 (V)
